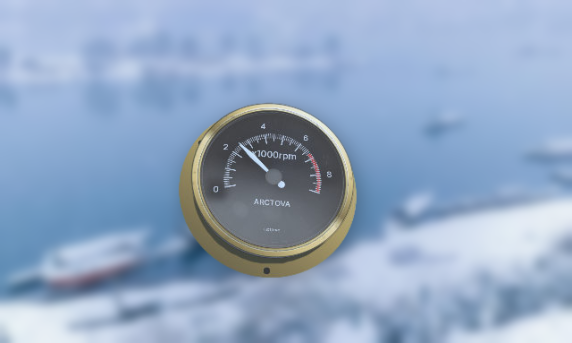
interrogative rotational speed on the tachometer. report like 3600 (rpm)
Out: 2500 (rpm)
